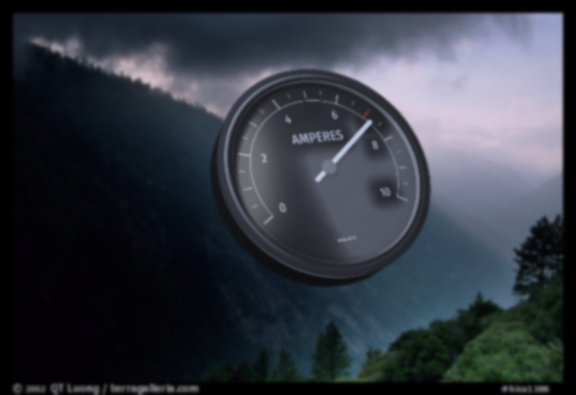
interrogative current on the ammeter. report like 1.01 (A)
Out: 7.25 (A)
